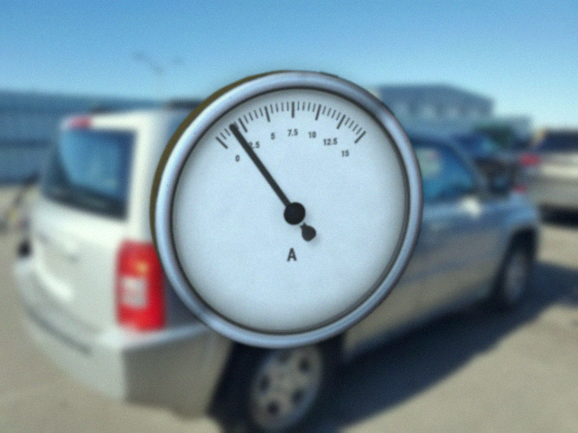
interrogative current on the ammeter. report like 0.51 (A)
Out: 1.5 (A)
